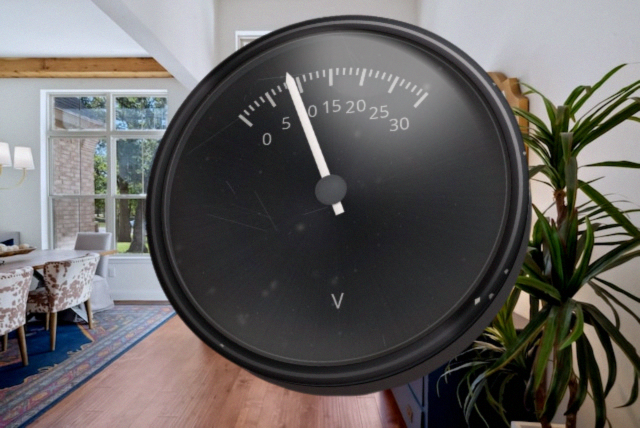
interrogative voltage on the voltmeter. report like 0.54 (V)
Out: 9 (V)
